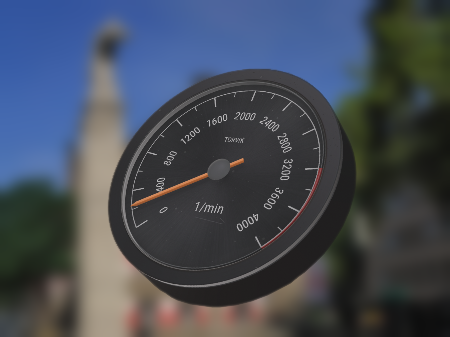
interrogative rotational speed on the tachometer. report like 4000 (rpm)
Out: 200 (rpm)
